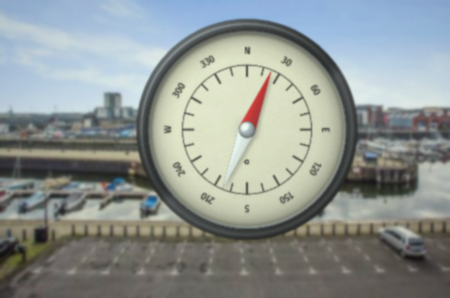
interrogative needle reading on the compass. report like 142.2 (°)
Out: 22.5 (°)
